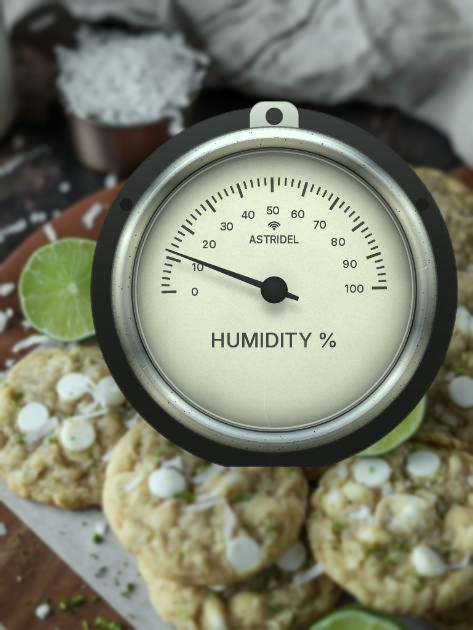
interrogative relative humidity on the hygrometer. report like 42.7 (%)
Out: 12 (%)
